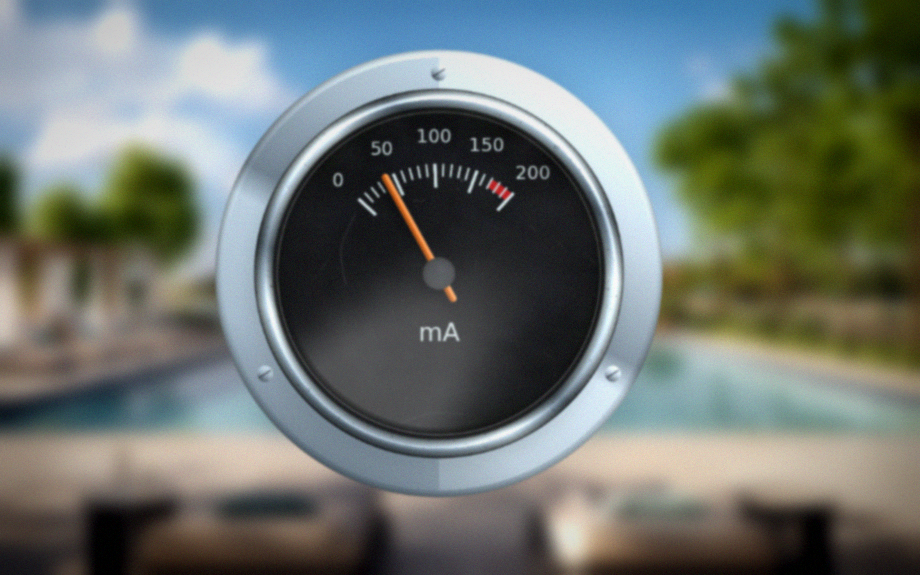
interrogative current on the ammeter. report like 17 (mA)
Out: 40 (mA)
